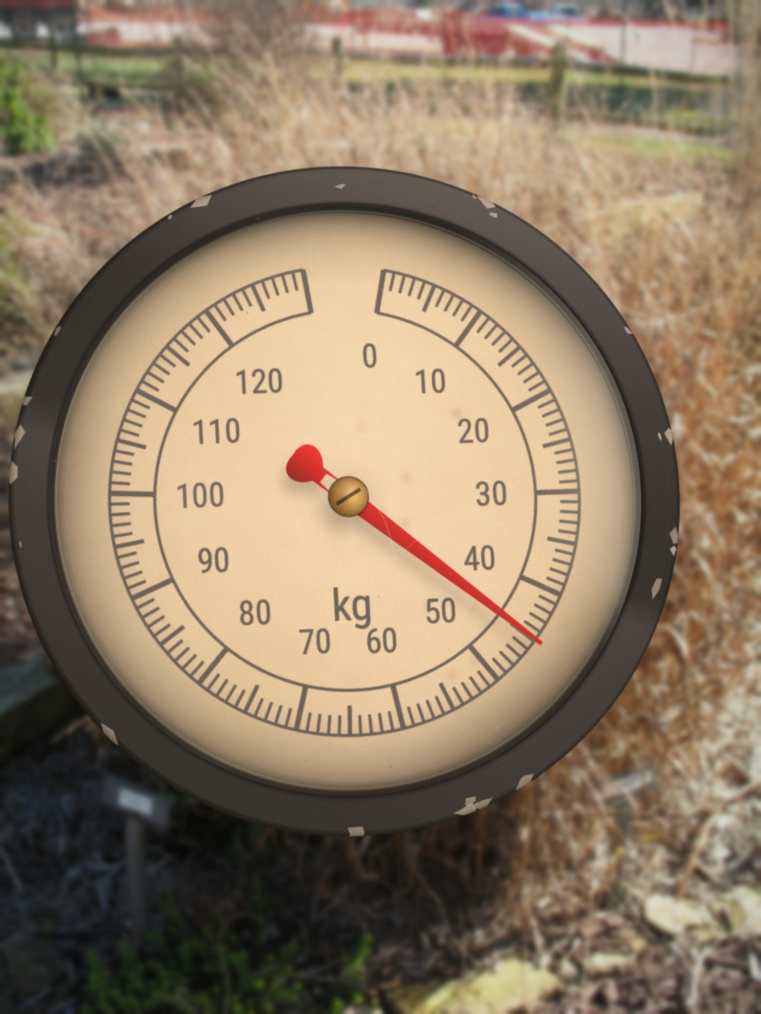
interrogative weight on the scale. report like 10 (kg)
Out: 45 (kg)
